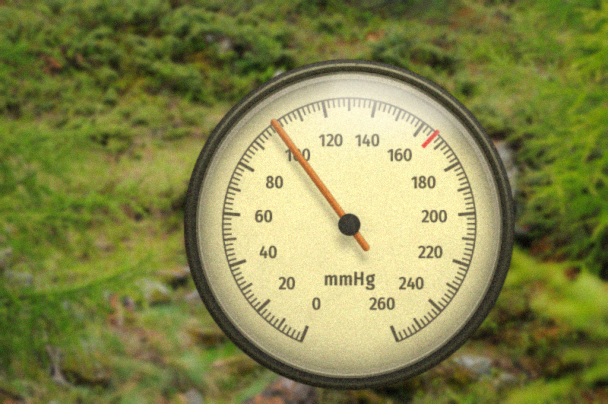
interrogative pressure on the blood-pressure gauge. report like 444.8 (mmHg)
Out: 100 (mmHg)
